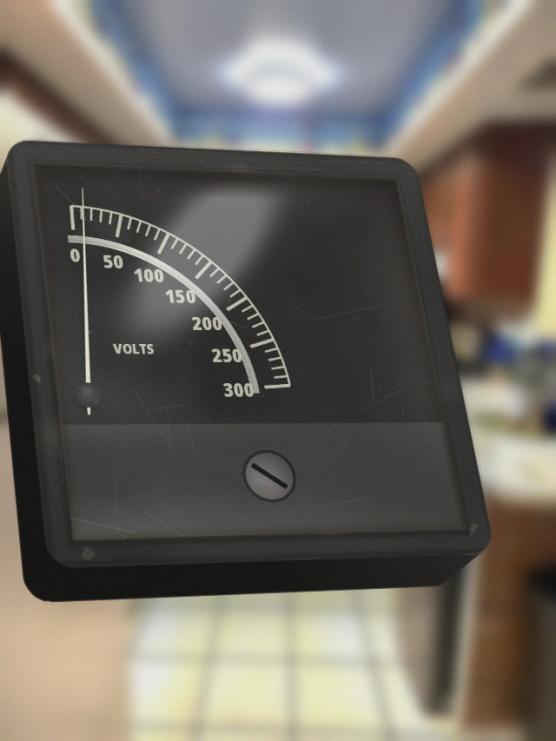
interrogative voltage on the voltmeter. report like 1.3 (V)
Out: 10 (V)
